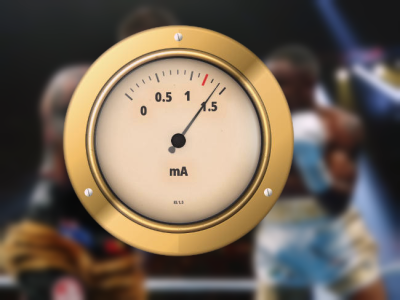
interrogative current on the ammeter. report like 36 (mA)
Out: 1.4 (mA)
